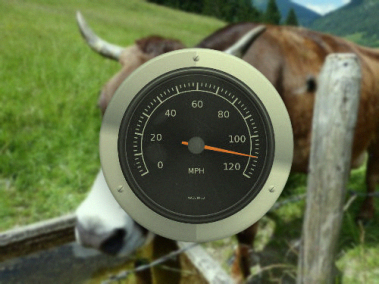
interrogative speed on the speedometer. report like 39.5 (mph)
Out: 110 (mph)
